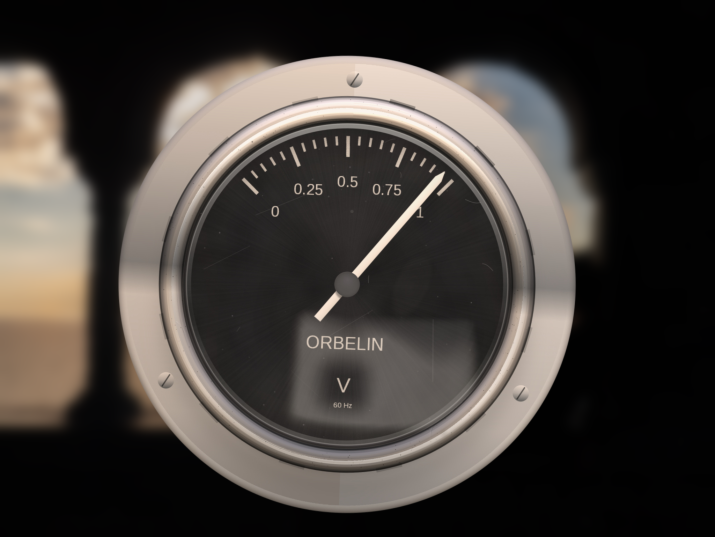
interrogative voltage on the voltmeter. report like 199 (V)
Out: 0.95 (V)
